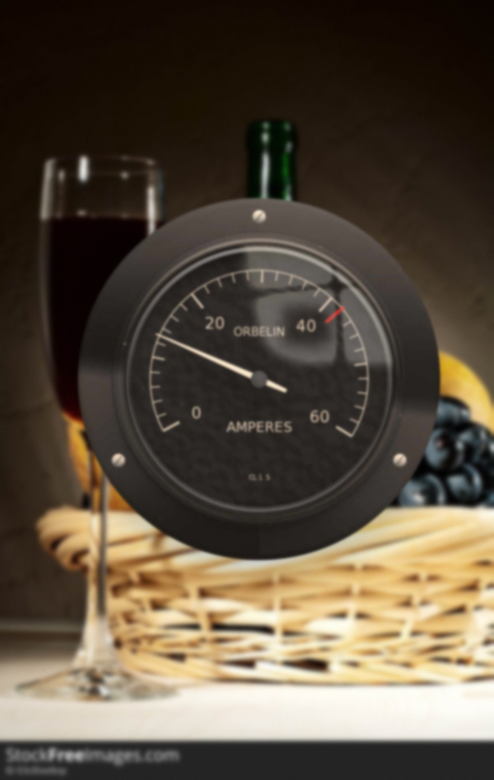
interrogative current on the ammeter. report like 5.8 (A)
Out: 13 (A)
